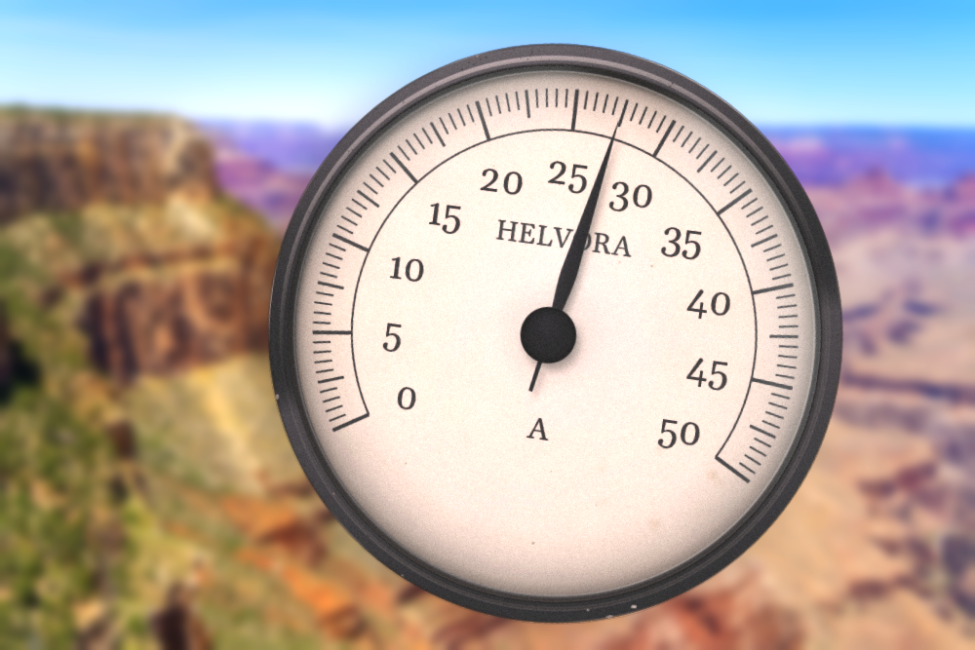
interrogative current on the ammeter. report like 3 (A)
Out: 27.5 (A)
